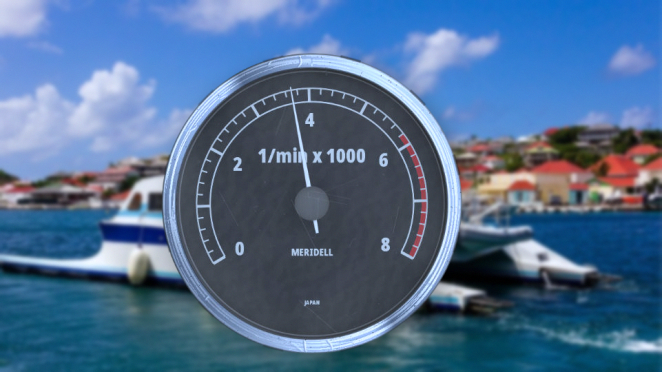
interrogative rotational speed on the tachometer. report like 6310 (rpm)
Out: 3700 (rpm)
